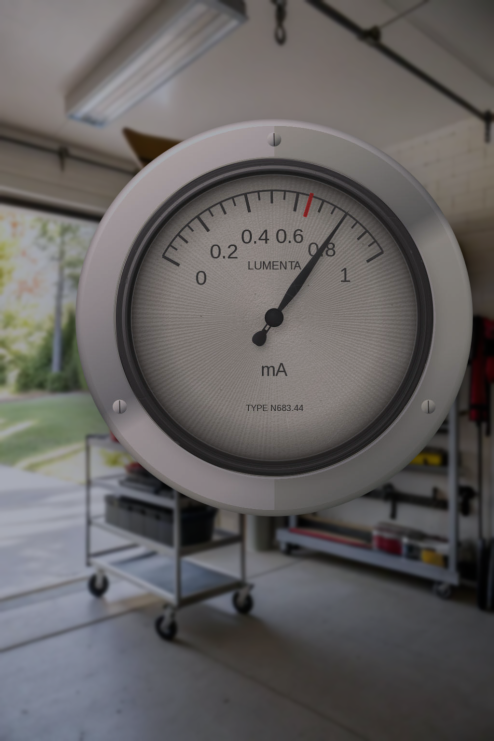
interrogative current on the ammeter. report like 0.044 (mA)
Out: 0.8 (mA)
